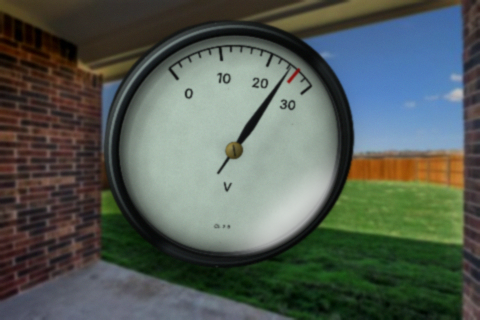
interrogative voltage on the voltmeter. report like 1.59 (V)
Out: 24 (V)
